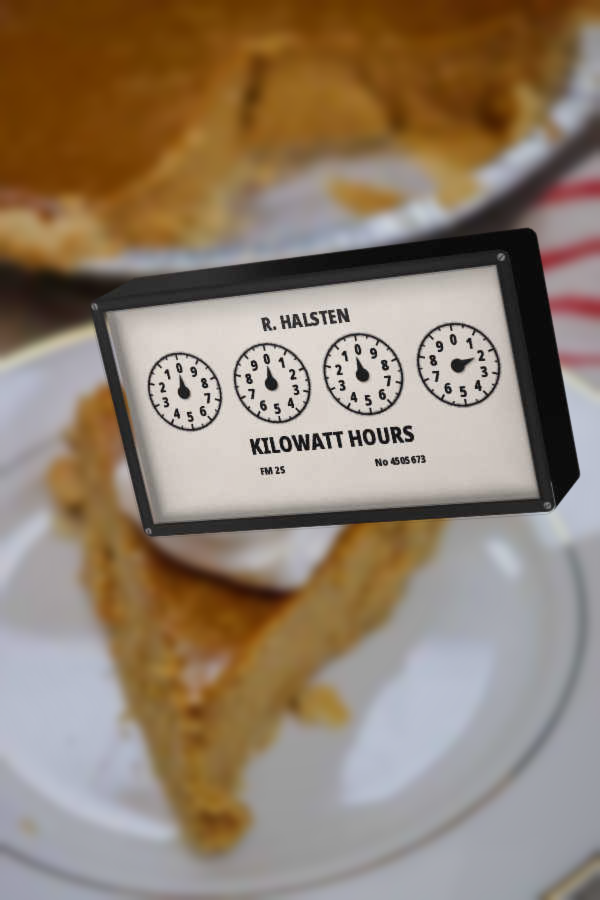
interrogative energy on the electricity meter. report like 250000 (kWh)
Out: 2 (kWh)
